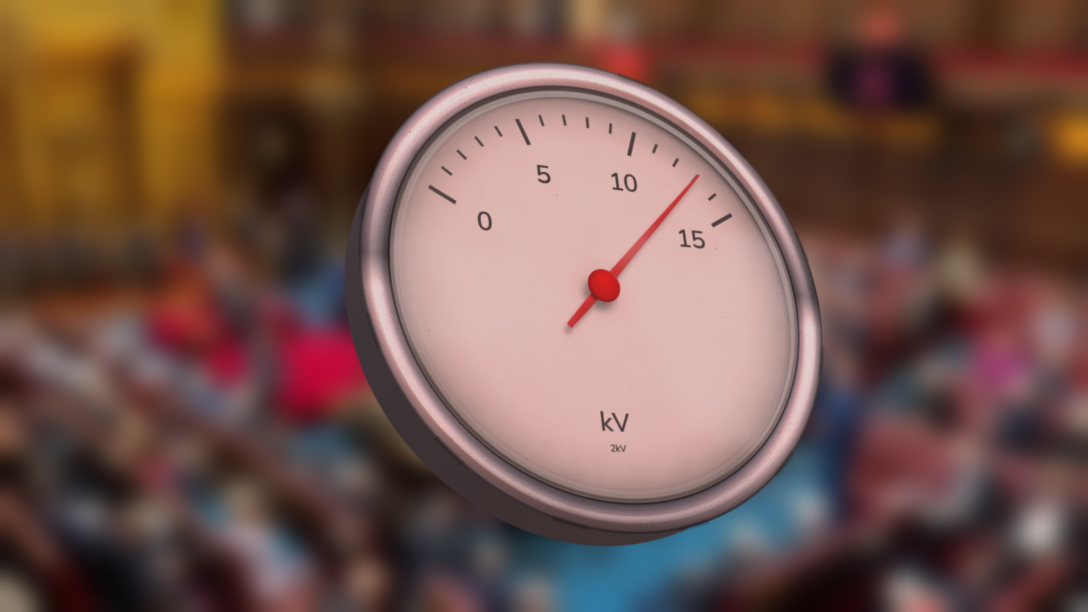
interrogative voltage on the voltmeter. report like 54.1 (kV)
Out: 13 (kV)
